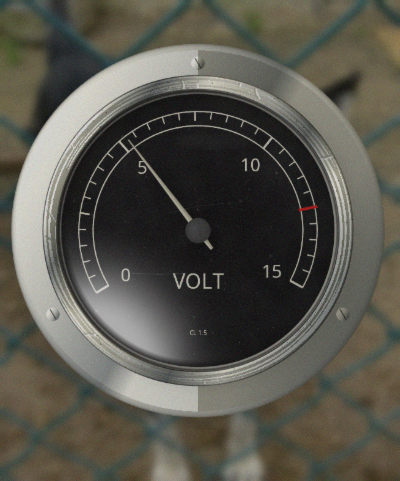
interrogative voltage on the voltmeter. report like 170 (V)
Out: 5.25 (V)
